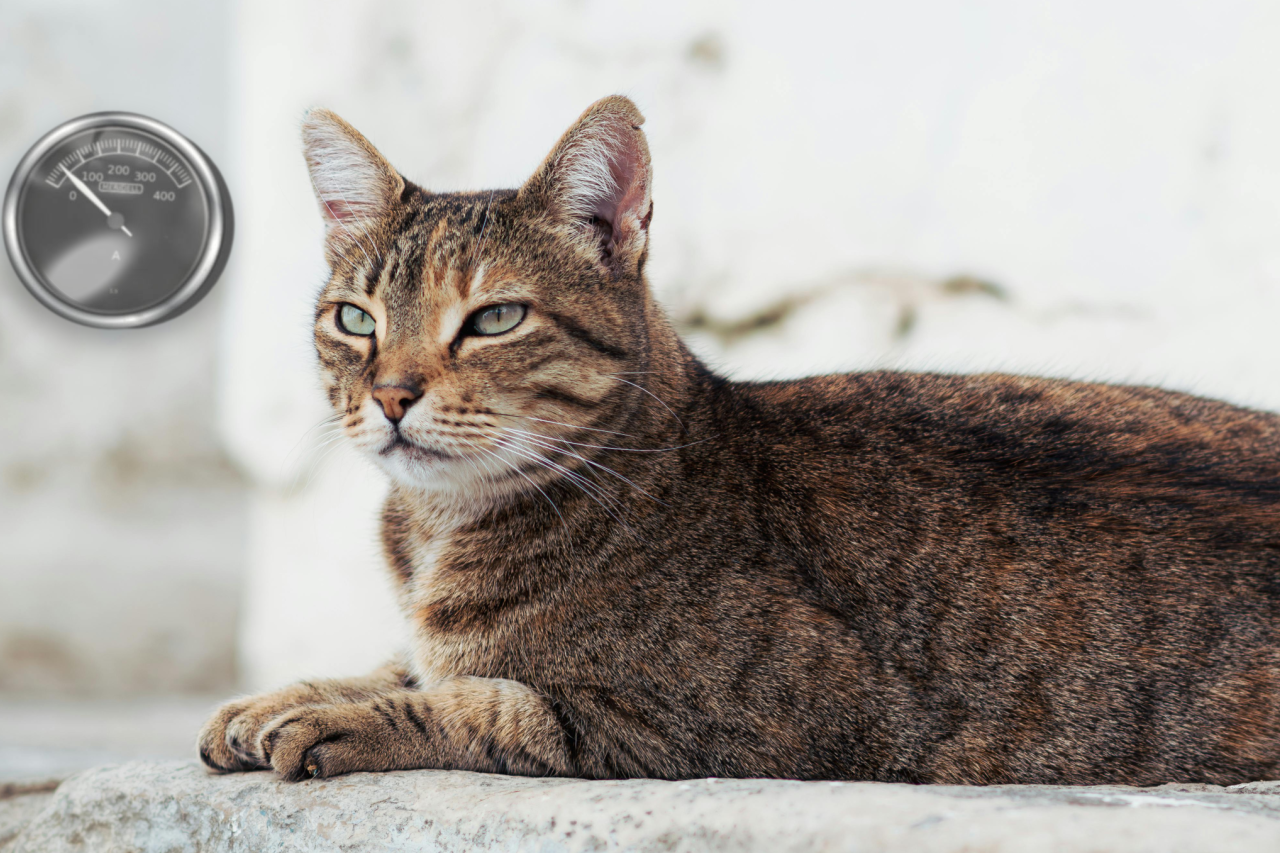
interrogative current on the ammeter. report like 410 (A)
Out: 50 (A)
